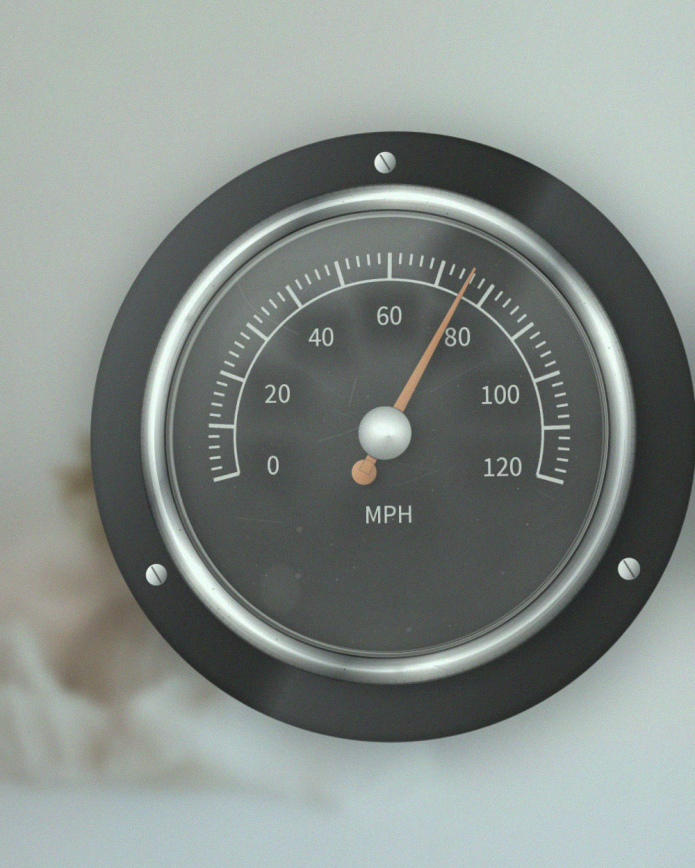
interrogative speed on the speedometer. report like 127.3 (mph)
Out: 76 (mph)
